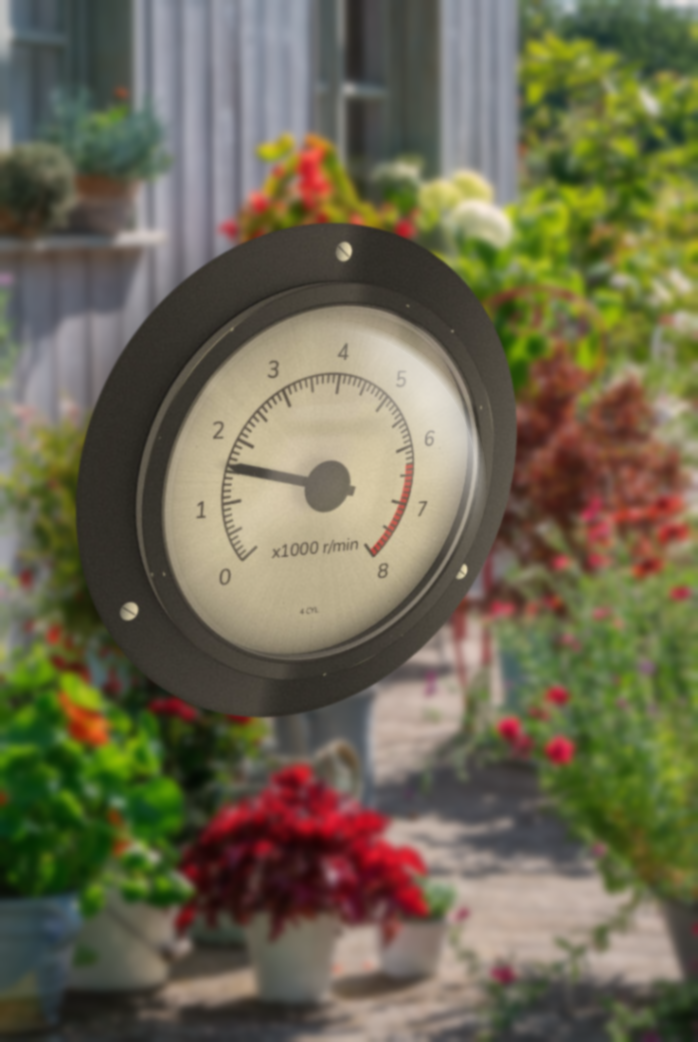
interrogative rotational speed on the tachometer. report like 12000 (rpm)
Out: 1600 (rpm)
